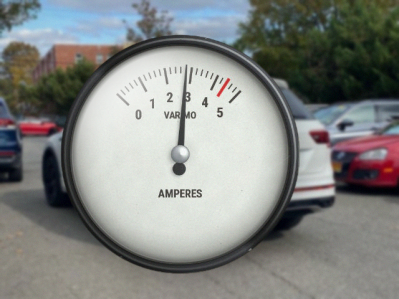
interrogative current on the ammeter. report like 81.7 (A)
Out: 2.8 (A)
